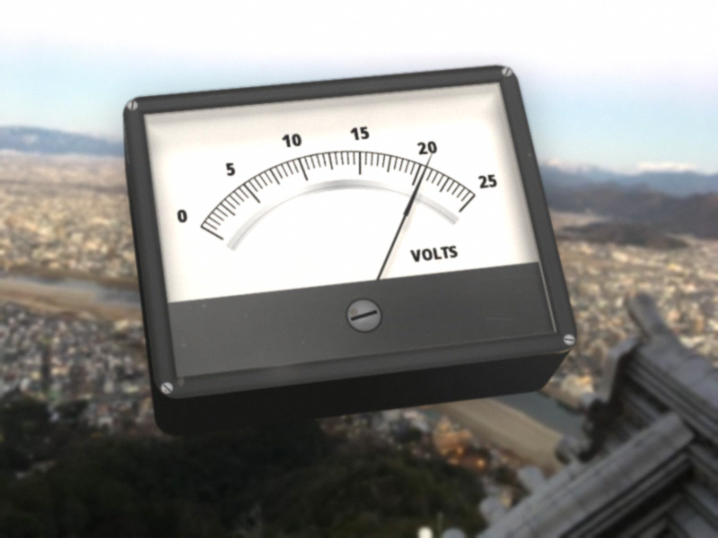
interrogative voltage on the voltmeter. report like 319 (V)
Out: 20.5 (V)
